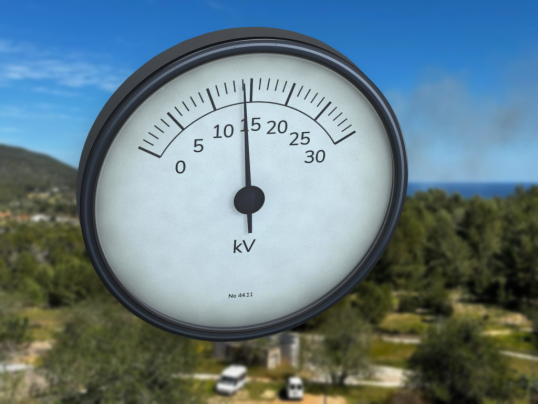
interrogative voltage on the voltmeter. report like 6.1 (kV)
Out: 14 (kV)
